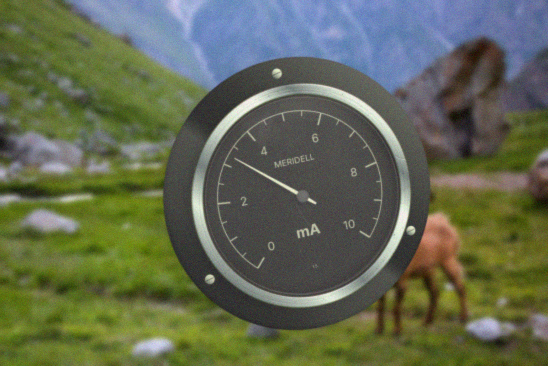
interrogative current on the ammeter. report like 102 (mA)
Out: 3.25 (mA)
